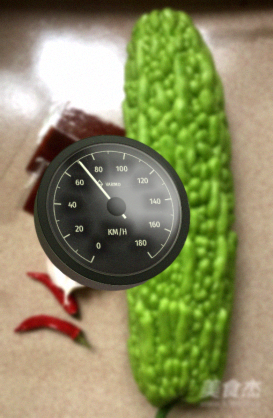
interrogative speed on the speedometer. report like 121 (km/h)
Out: 70 (km/h)
